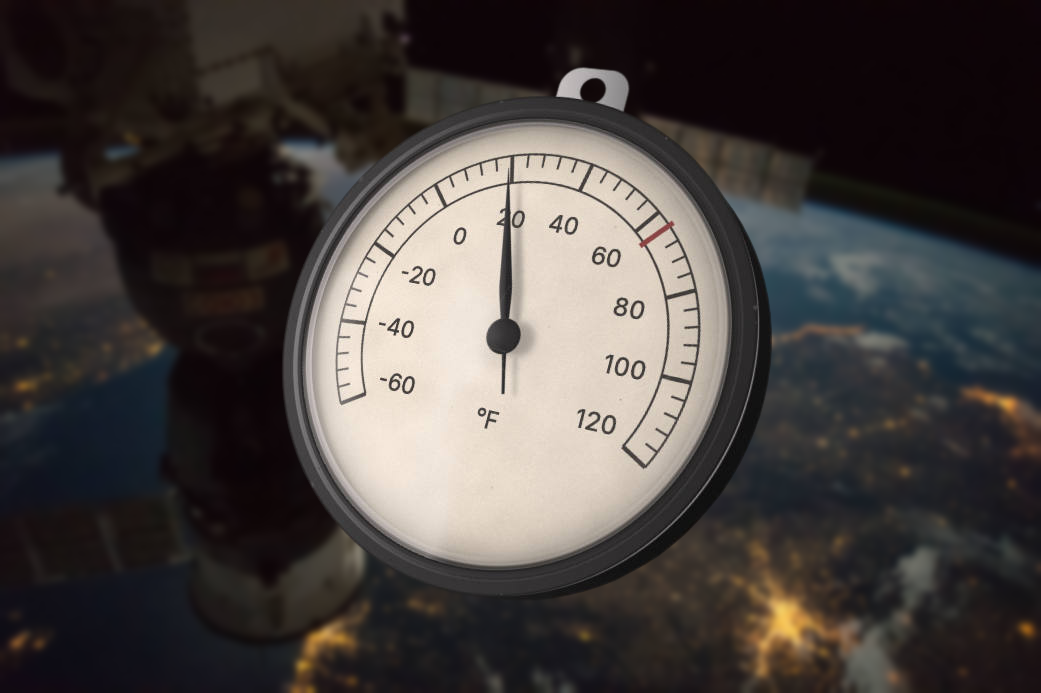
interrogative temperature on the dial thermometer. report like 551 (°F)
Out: 20 (°F)
